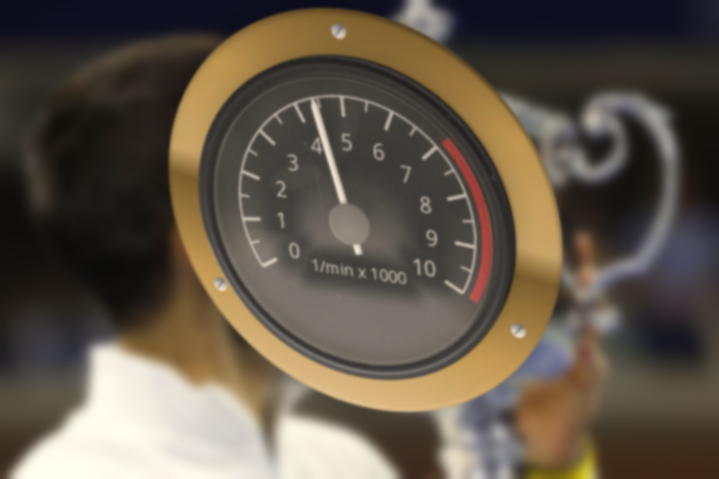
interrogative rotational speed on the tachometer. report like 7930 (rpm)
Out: 4500 (rpm)
